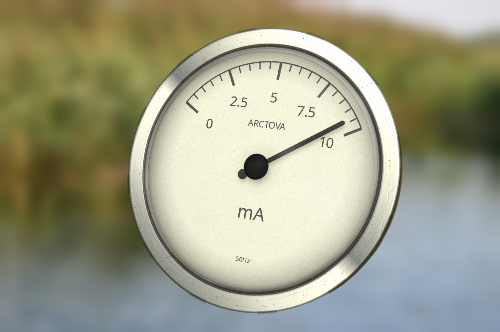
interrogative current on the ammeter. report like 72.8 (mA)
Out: 9.5 (mA)
